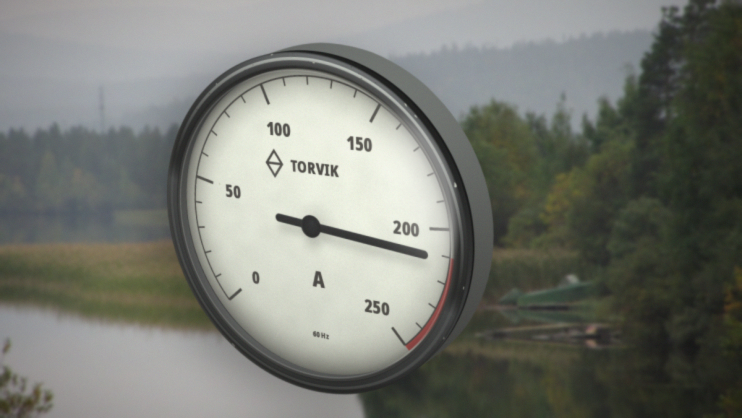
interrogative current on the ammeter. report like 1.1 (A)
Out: 210 (A)
